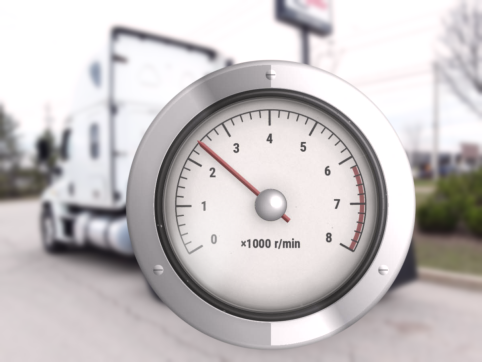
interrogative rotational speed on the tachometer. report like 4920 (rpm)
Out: 2400 (rpm)
